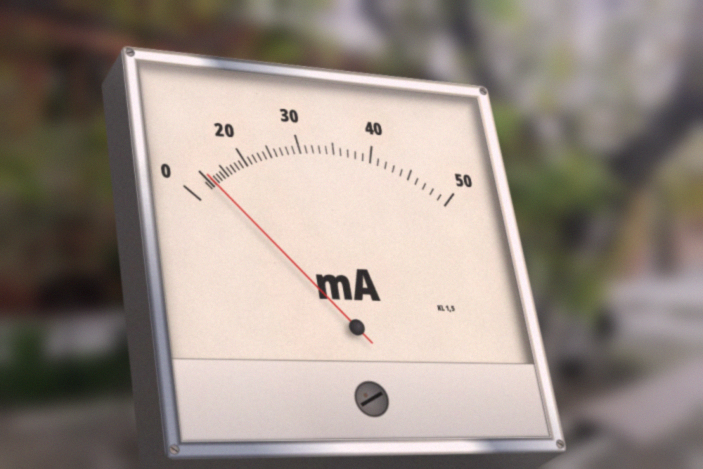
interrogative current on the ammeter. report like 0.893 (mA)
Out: 10 (mA)
